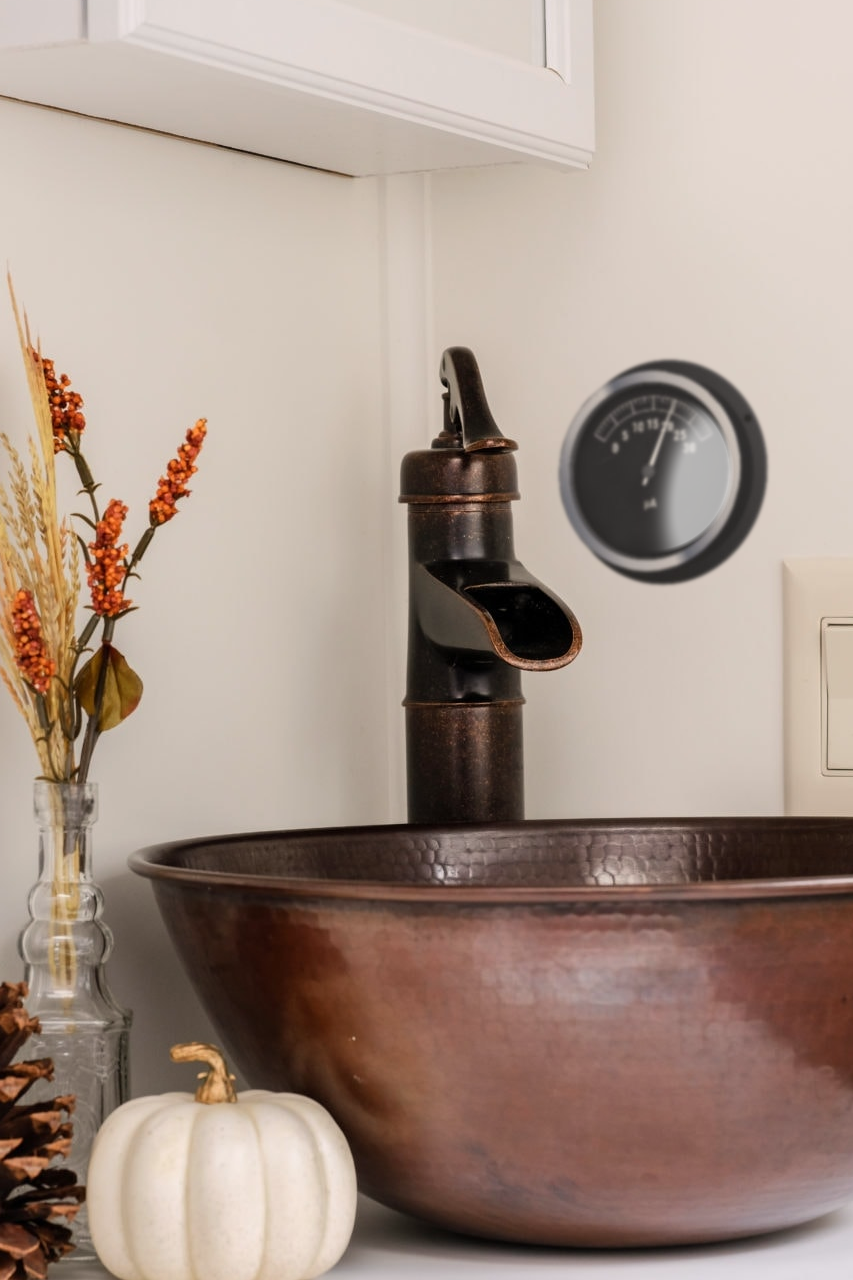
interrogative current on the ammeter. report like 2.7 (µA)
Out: 20 (µA)
